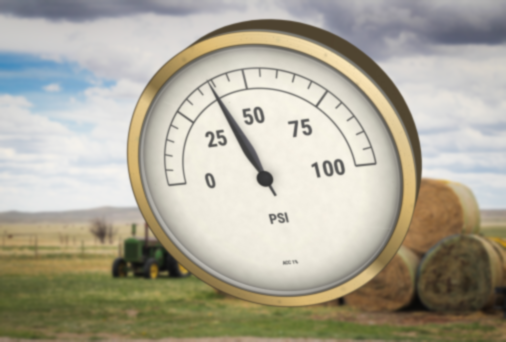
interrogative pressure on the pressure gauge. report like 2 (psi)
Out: 40 (psi)
